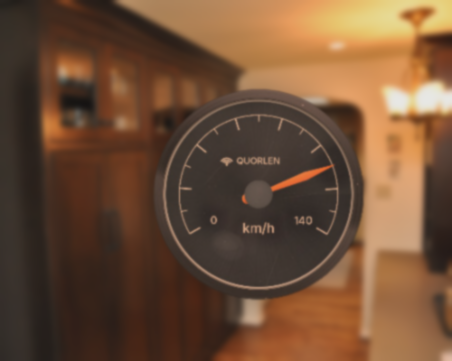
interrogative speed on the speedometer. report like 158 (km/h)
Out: 110 (km/h)
